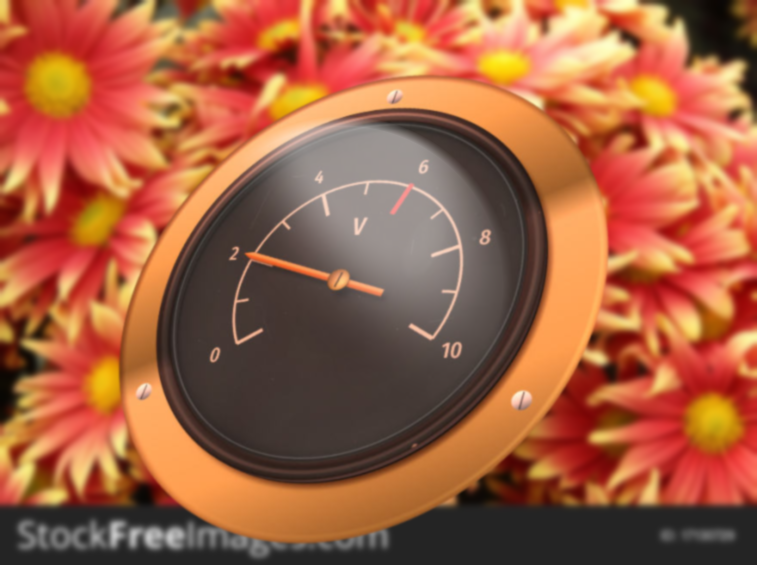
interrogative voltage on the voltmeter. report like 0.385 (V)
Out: 2 (V)
